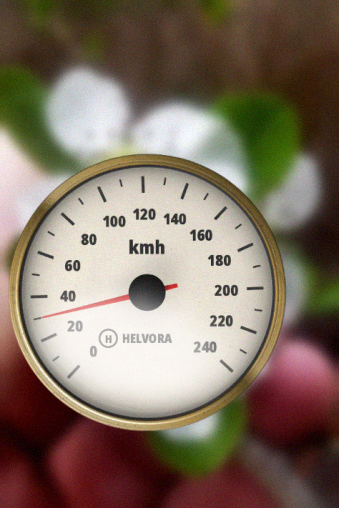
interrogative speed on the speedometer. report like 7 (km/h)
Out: 30 (km/h)
